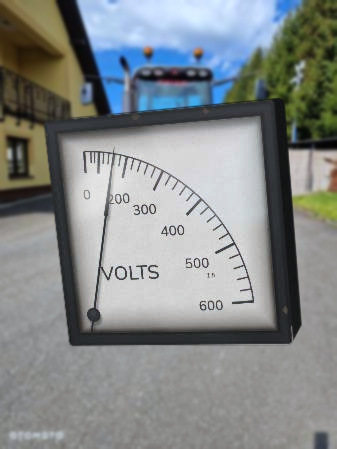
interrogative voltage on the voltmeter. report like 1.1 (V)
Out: 160 (V)
